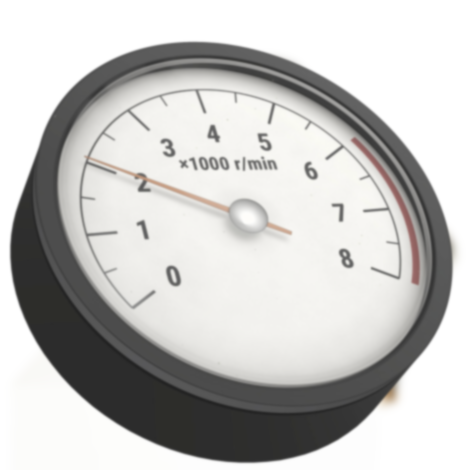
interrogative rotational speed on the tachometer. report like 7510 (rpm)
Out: 2000 (rpm)
